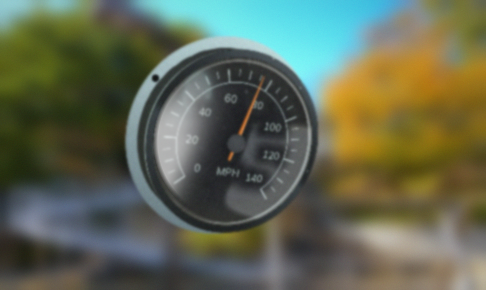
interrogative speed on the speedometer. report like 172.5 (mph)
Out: 75 (mph)
